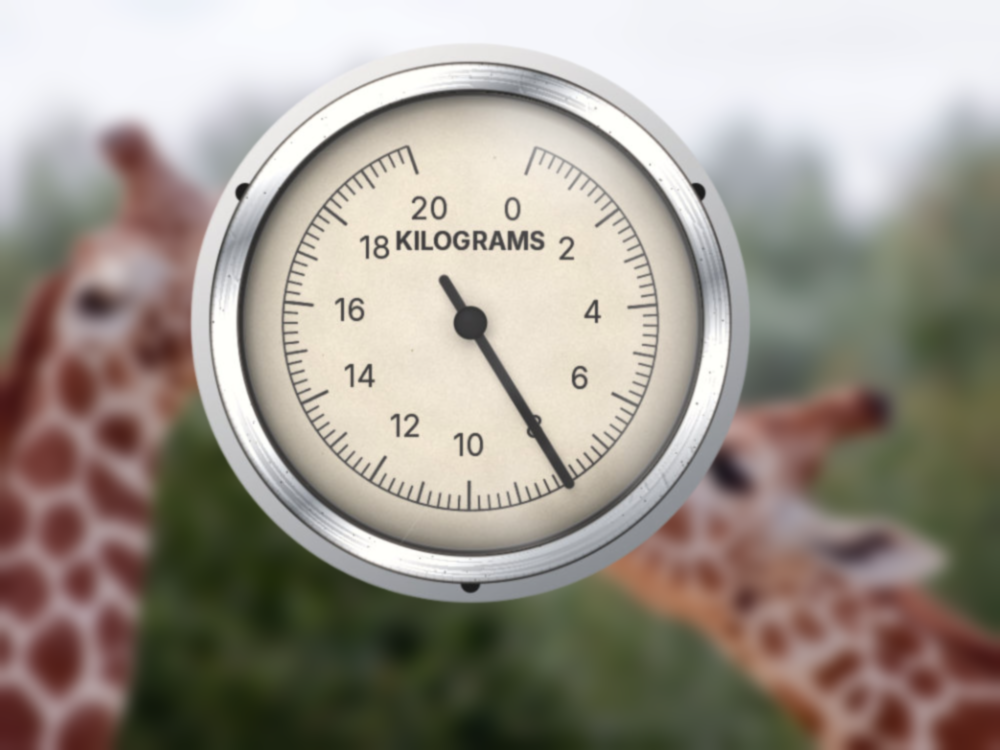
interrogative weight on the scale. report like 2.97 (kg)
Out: 8 (kg)
